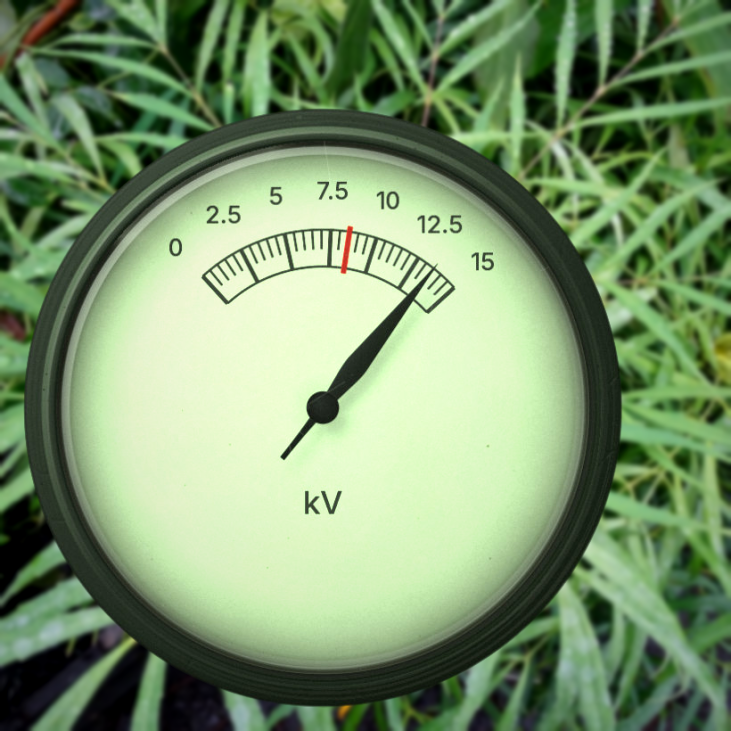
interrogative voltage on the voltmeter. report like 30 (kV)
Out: 13.5 (kV)
